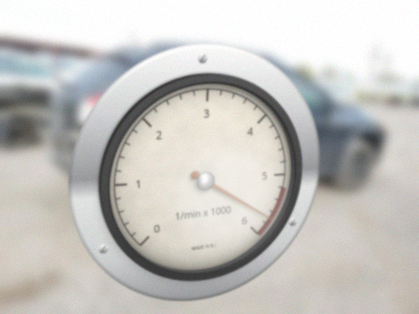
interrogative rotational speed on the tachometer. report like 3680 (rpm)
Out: 5700 (rpm)
